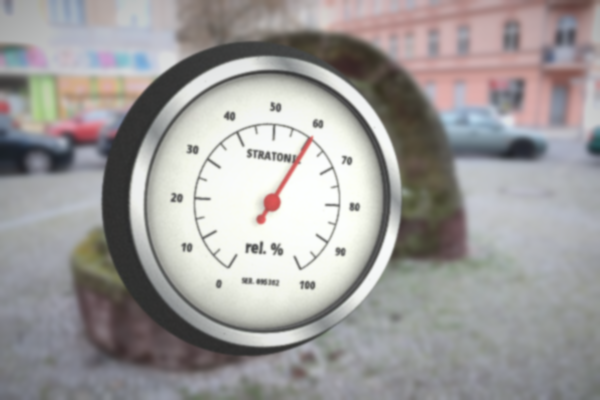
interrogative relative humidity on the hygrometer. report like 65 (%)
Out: 60 (%)
